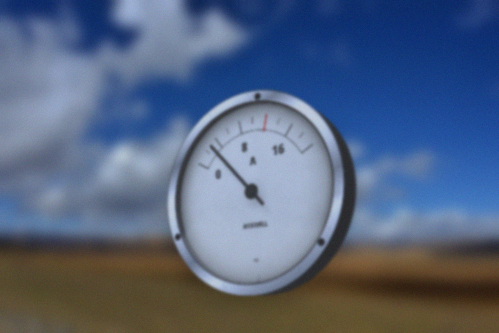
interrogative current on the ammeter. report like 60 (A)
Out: 3 (A)
